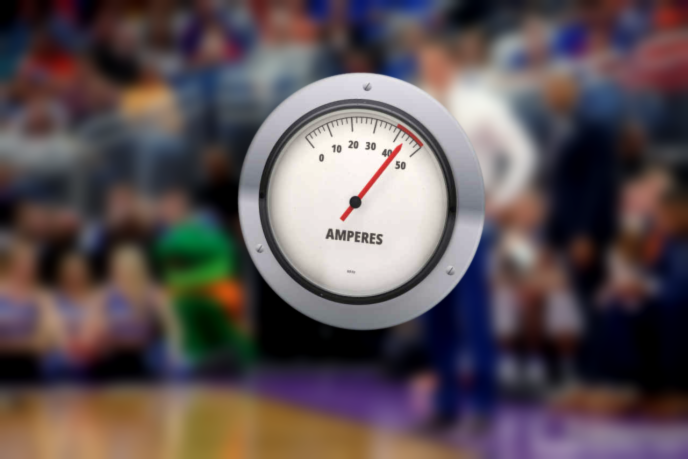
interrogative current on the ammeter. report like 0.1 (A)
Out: 44 (A)
